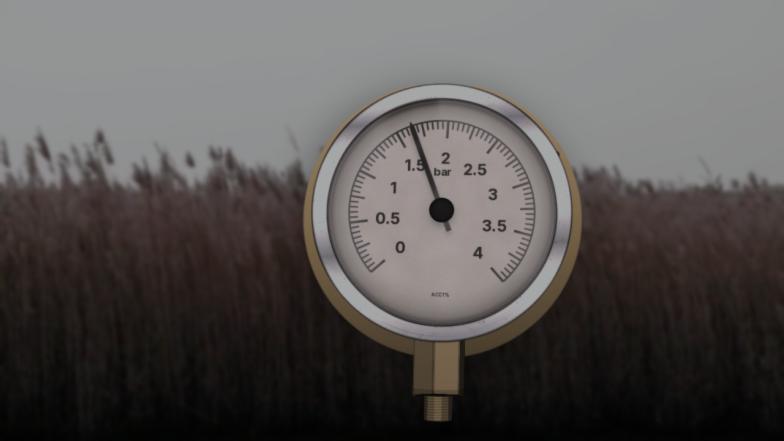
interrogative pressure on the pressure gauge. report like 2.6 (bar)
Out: 1.65 (bar)
